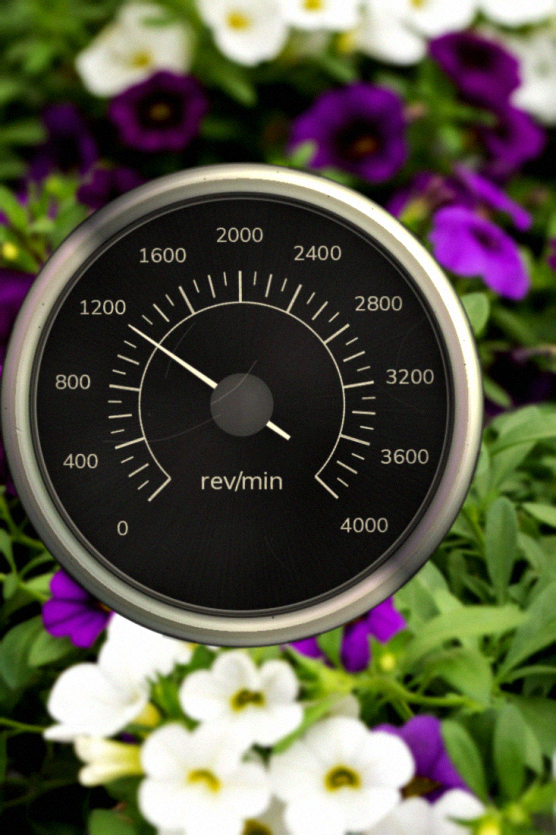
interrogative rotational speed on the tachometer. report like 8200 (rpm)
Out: 1200 (rpm)
